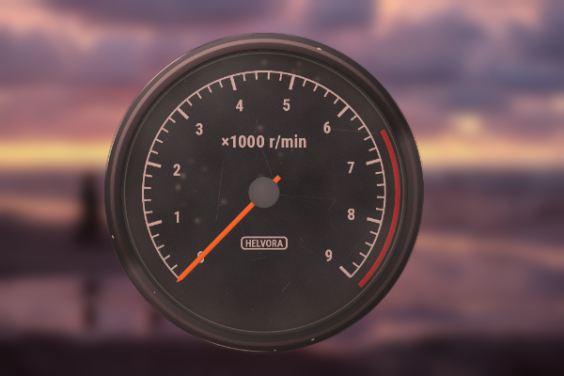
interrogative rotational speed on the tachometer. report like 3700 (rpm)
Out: 0 (rpm)
